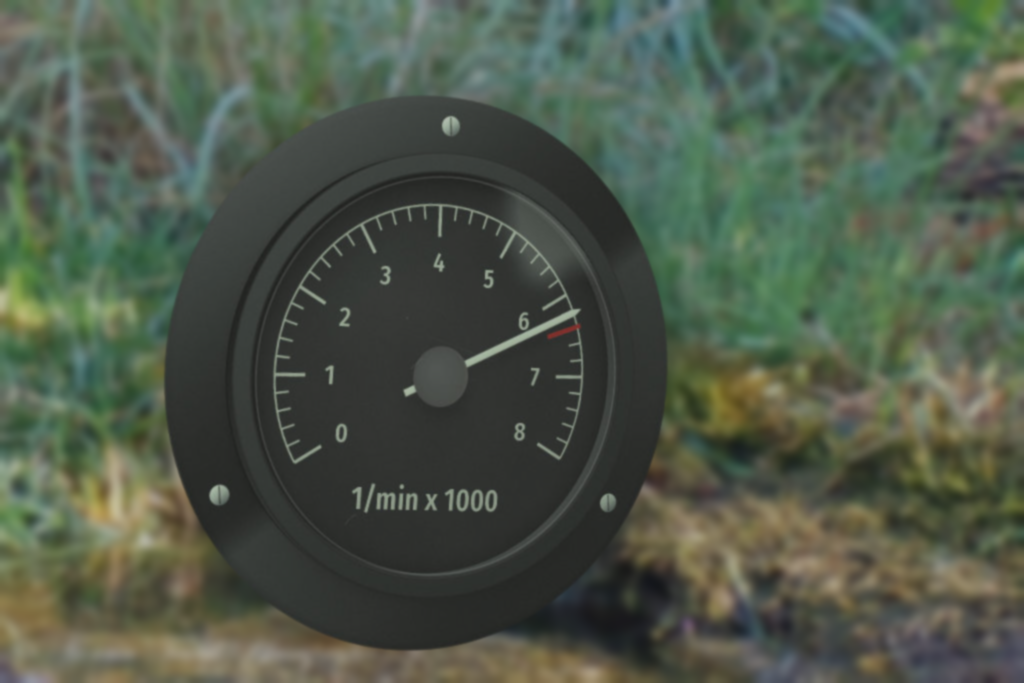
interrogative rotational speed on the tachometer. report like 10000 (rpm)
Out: 6200 (rpm)
